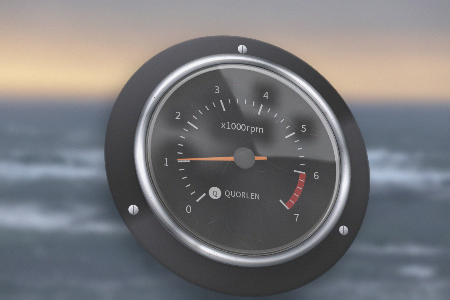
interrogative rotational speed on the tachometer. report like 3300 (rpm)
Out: 1000 (rpm)
